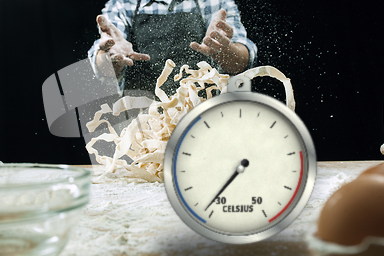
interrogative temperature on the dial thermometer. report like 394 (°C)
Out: -27.5 (°C)
